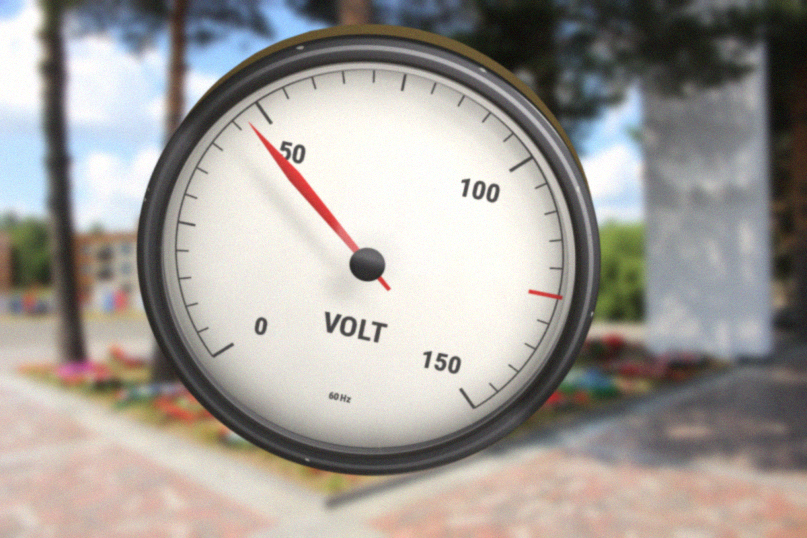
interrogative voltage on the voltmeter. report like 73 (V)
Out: 47.5 (V)
